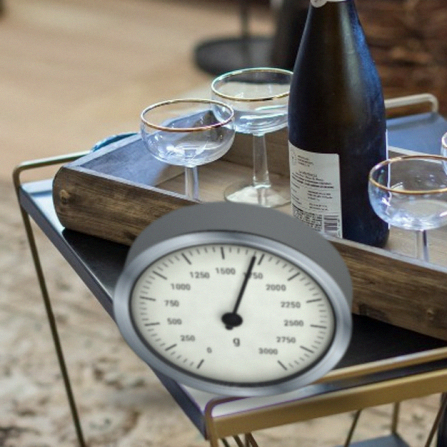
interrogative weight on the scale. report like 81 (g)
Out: 1700 (g)
